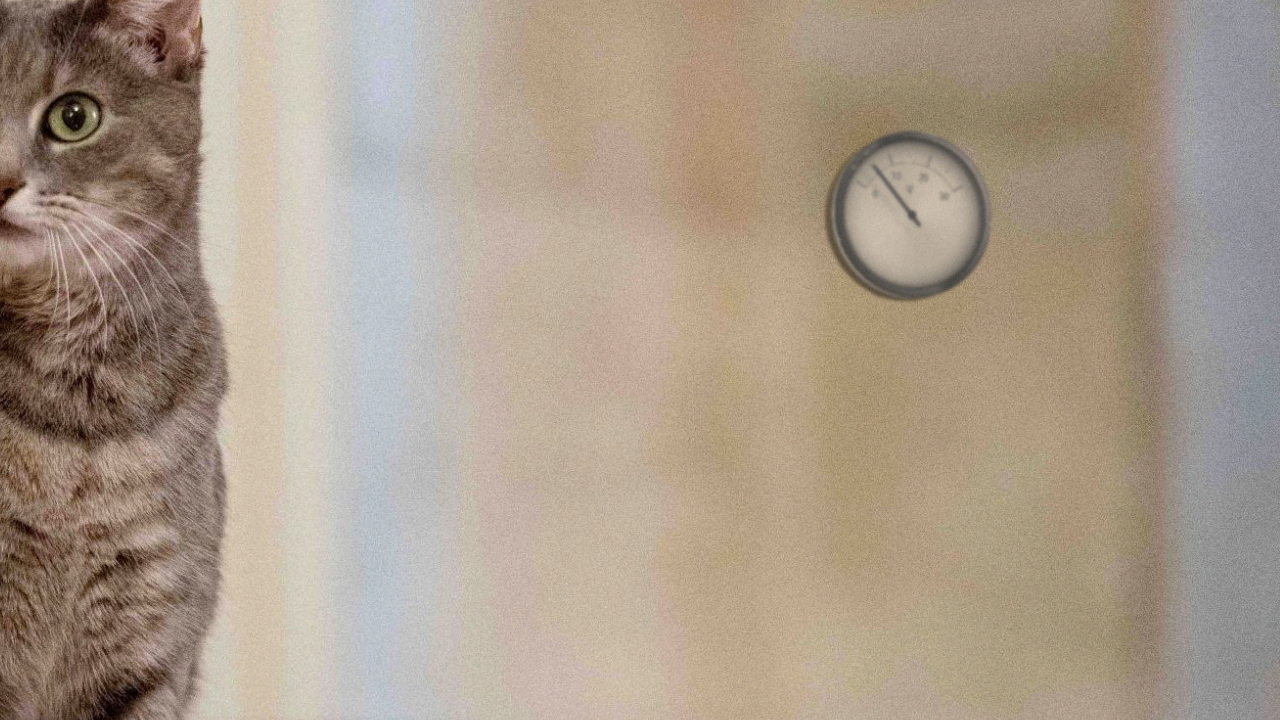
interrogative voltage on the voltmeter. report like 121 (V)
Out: 5 (V)
